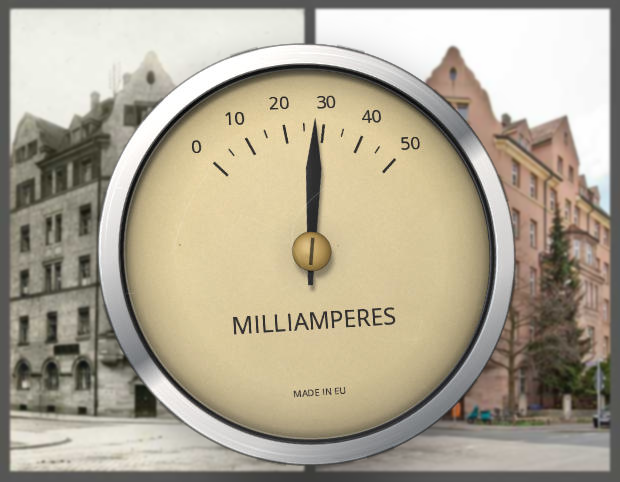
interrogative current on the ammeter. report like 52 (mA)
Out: 27.5 (mA)
